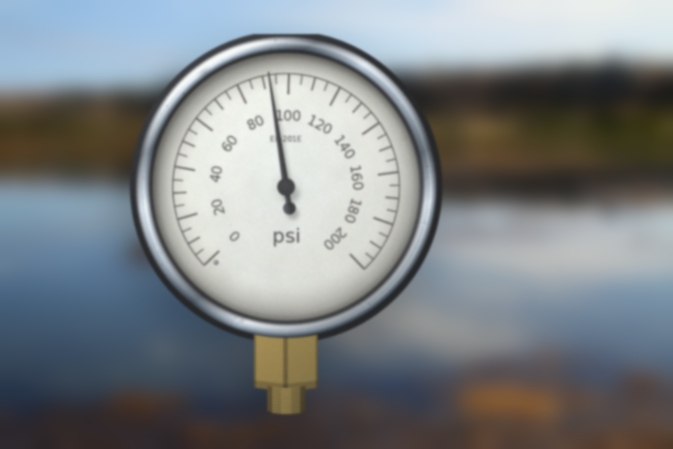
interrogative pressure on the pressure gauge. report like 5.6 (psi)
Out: 92.5 (psi)
